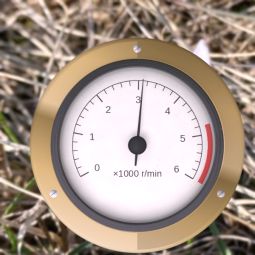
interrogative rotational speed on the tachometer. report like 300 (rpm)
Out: 3100 (rpm)
